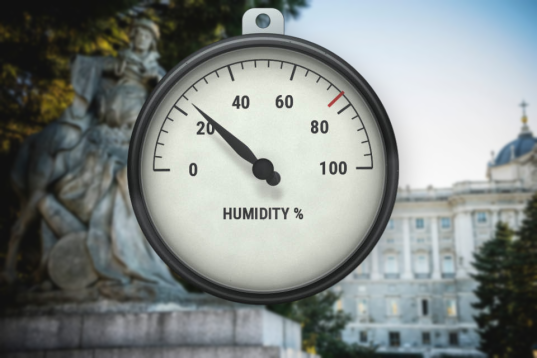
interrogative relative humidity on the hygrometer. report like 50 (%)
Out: 24 (%)
